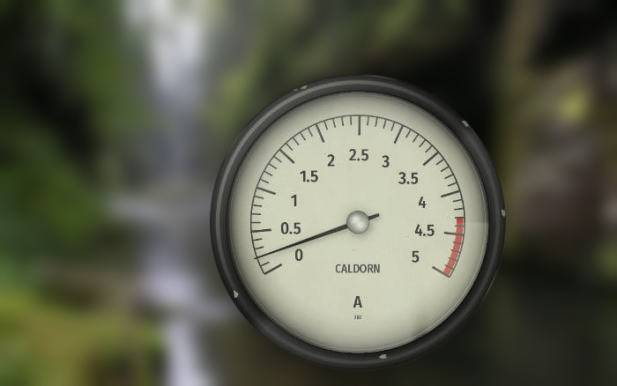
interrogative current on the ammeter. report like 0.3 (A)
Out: 0.2 (A)
